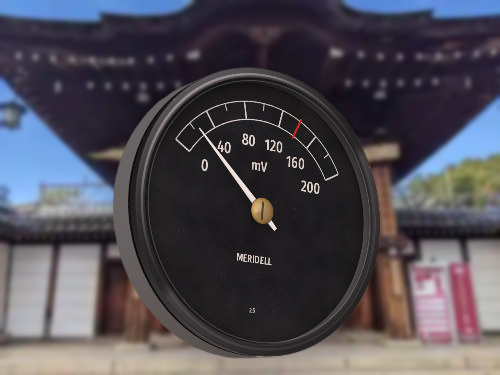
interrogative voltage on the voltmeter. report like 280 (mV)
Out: 20 (mV)
